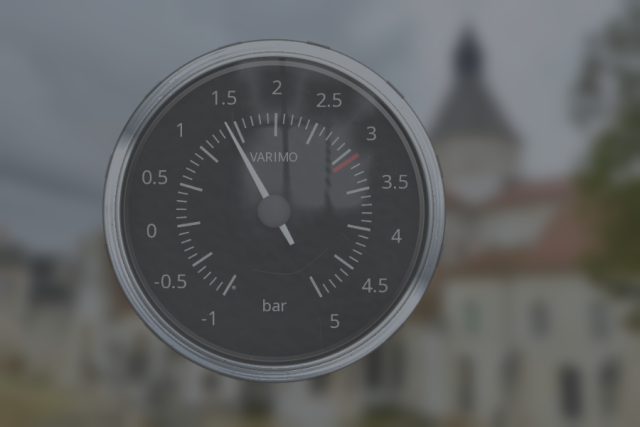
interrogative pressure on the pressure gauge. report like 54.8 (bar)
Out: 1.4 (bar)
